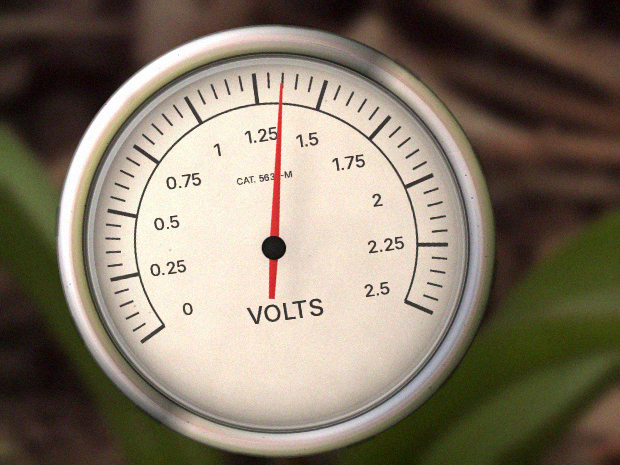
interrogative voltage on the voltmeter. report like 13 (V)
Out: 1.35 (V)
